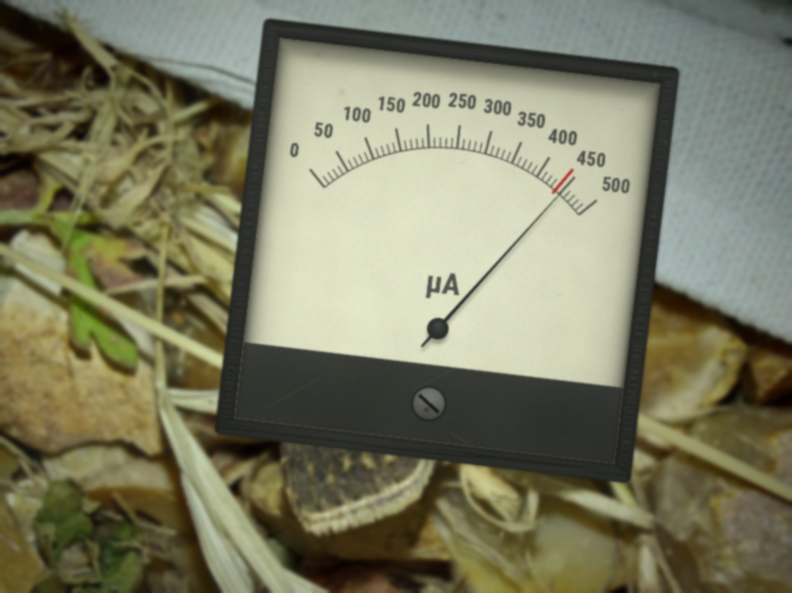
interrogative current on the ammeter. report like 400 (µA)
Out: 450 (µA)
